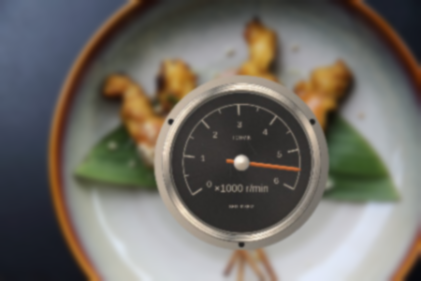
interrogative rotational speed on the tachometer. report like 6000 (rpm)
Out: 5500 (rpm)
